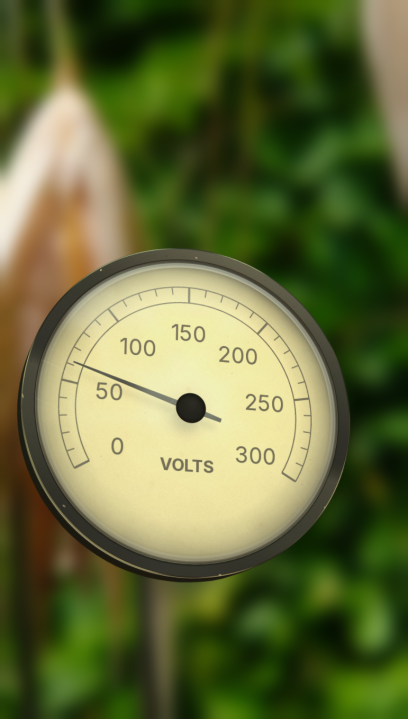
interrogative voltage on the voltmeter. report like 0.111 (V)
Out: 60 (V)
